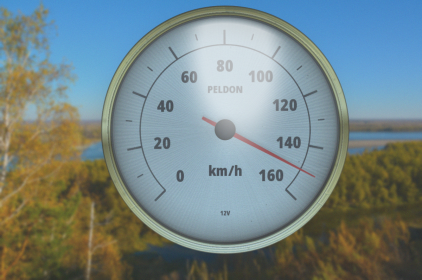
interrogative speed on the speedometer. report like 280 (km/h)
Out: 150 (km/h)
